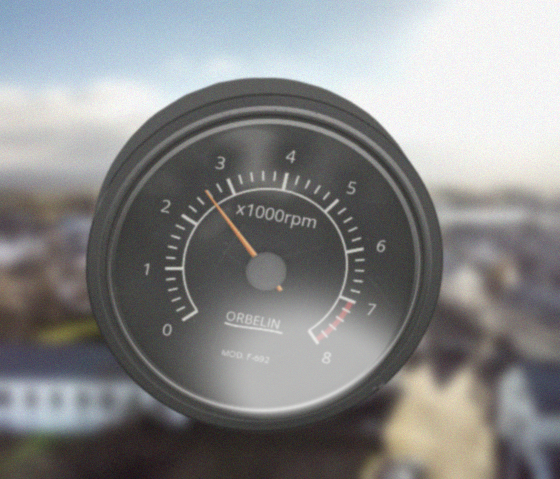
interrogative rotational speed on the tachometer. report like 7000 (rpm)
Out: 2600 (rpm)
